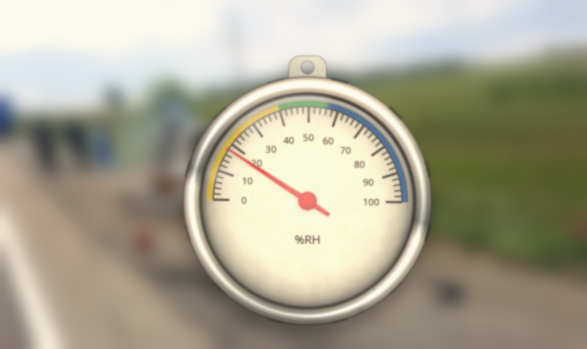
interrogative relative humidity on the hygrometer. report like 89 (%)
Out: 18 (%)
